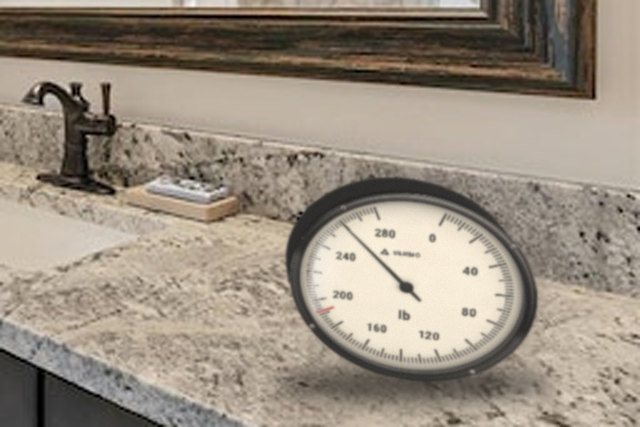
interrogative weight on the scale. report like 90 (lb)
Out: 260 (lb)
